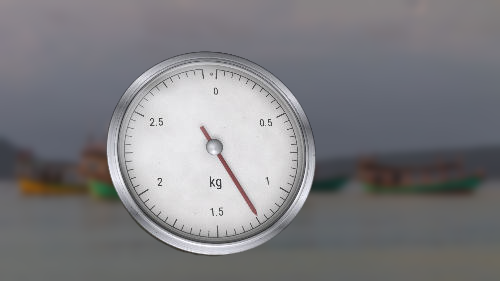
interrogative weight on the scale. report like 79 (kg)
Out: 1.25 (kg)
